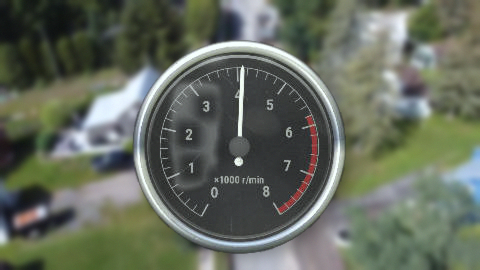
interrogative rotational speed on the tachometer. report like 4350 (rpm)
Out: 4100 (rpm)
